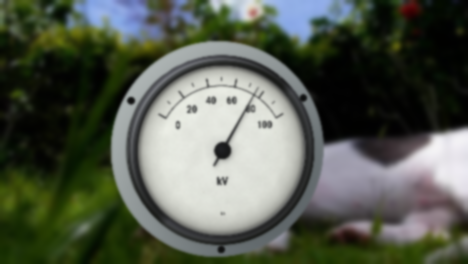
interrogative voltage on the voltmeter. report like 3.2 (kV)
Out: 75 (kV)
